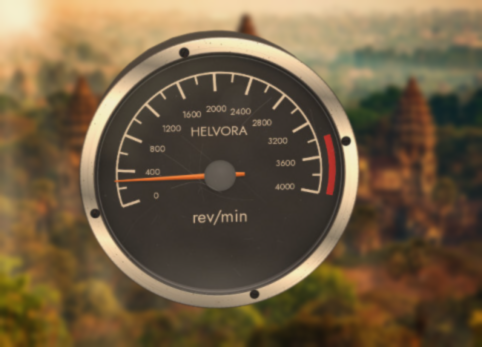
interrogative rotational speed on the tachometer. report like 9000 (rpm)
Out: 300 (rpm)
